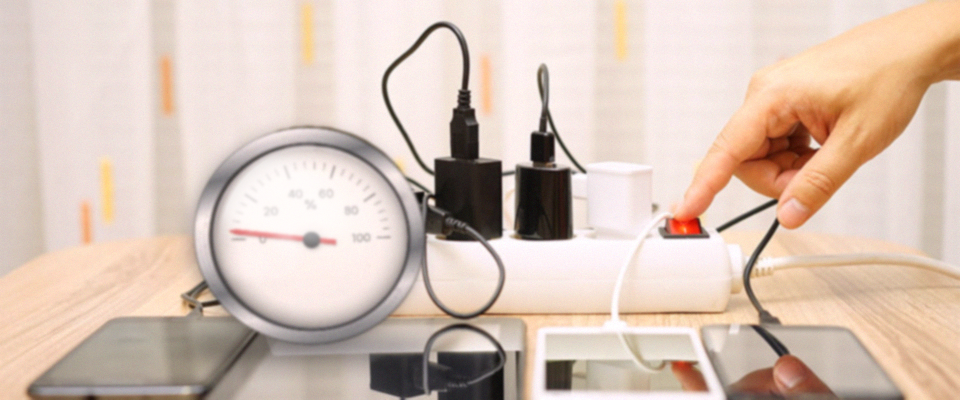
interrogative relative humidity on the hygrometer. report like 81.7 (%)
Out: 4 (%)
